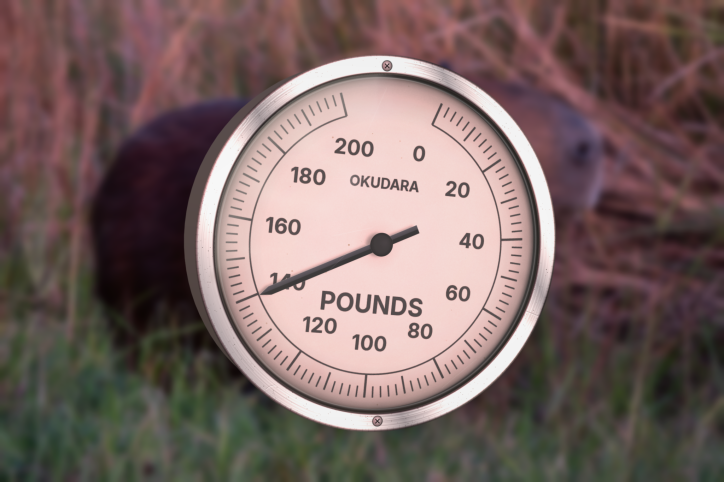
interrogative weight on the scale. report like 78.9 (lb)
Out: 140 (lb)
